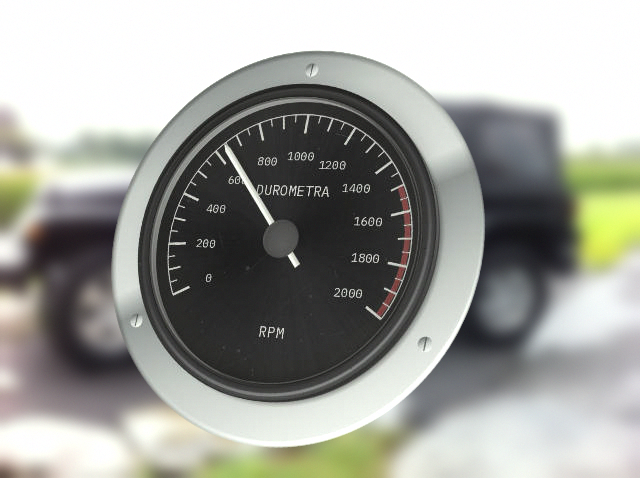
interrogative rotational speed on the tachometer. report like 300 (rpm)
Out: 650 (rpm)
